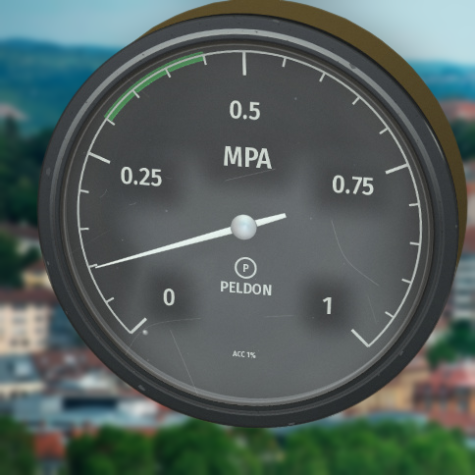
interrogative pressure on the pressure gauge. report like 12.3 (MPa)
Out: 0.1 (MPa)
